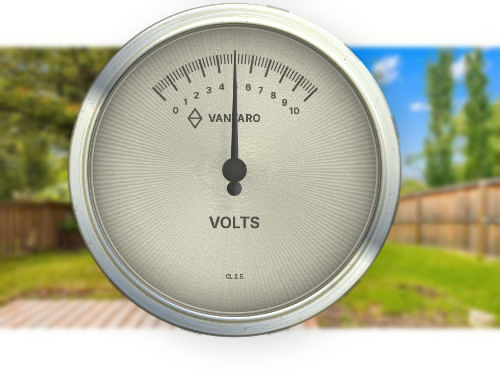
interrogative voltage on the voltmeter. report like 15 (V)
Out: 5 (V)
